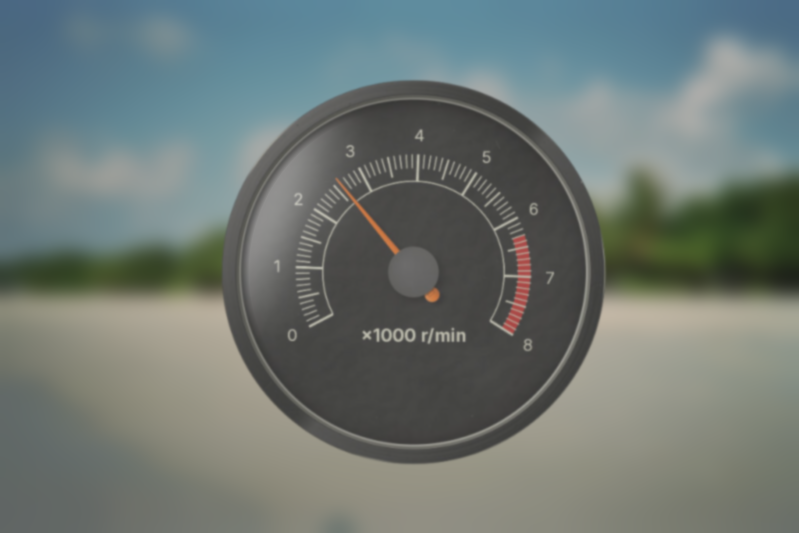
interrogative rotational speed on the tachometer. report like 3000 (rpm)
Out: 2600 (rpm)
